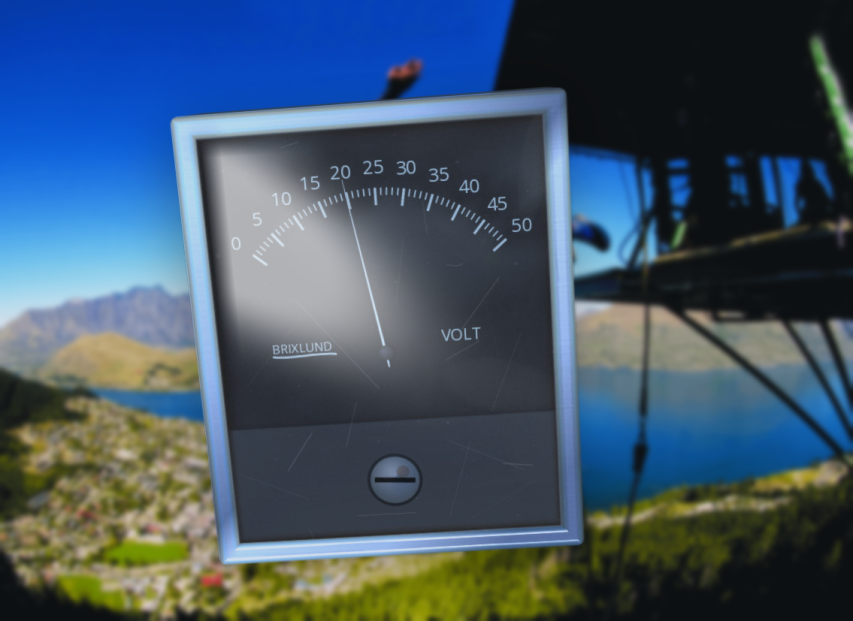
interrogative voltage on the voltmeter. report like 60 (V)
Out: 20 (V)
